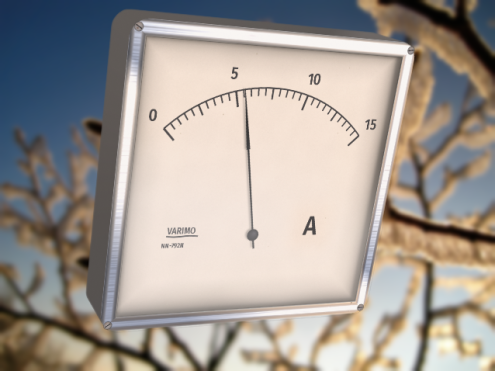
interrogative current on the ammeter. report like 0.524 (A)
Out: 5.5 (A)
